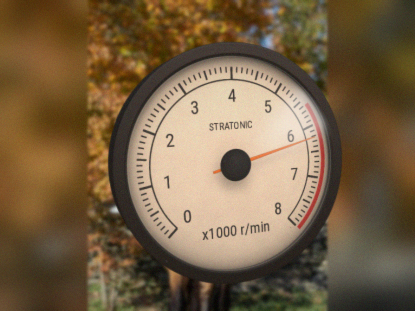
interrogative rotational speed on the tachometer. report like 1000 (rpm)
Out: 6200 (rpm)
